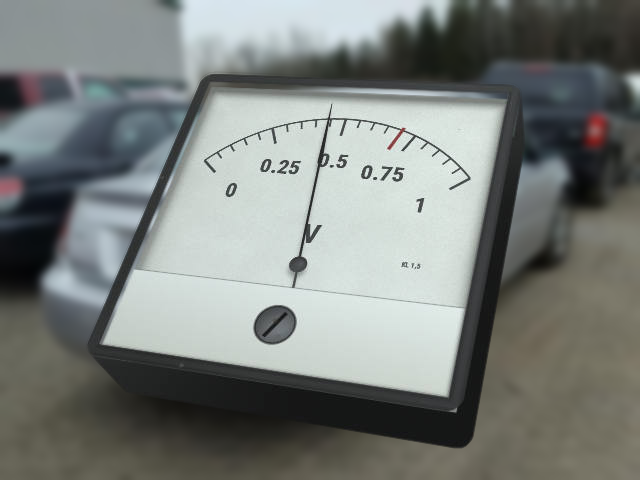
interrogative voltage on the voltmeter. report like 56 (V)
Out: 0.45 (V)
